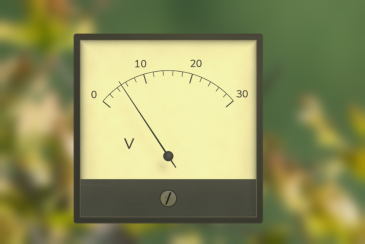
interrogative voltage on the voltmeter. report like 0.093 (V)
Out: 5 (V)
